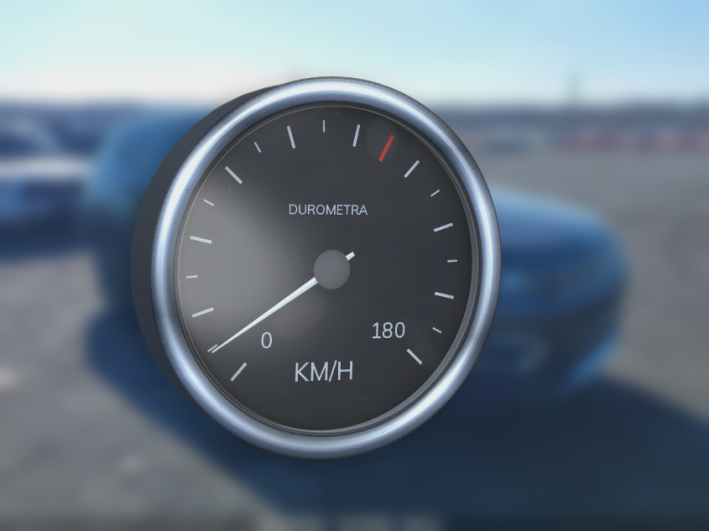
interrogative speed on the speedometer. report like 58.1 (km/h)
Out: 10 (km/h)
